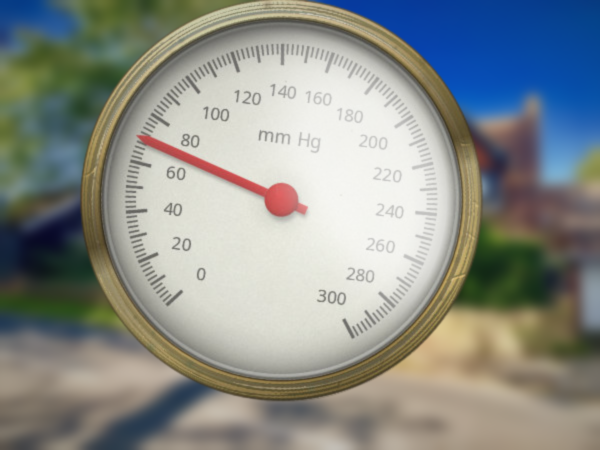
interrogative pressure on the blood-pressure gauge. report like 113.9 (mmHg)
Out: 70 (mmHg)
